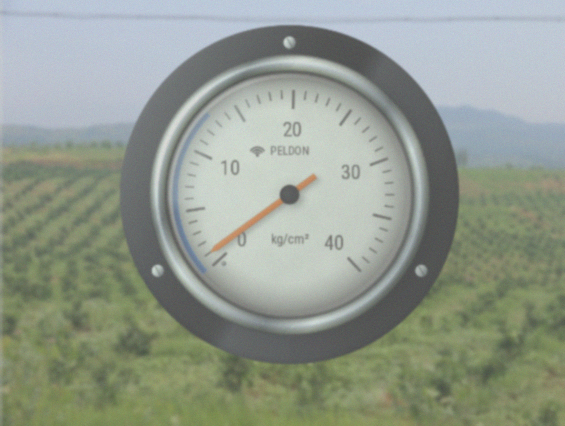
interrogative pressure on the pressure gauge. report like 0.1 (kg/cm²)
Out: 1 (kg/cm²)
